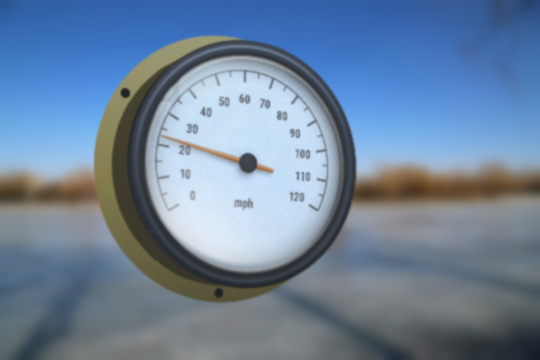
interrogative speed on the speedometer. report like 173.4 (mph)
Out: 22.5 (mph)
